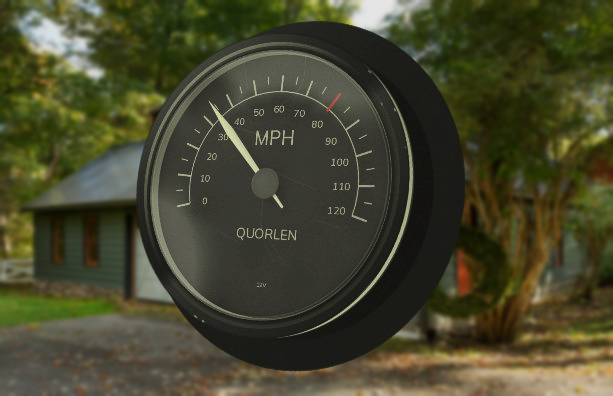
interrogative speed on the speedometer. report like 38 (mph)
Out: 35 (mph)
